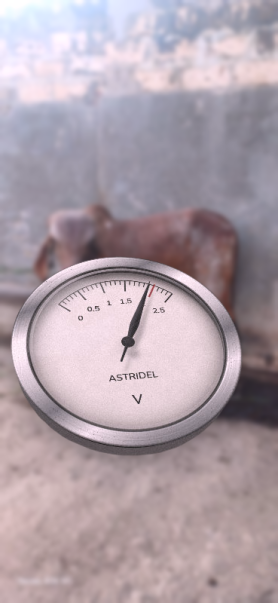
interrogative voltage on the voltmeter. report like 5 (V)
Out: 2 (V)
